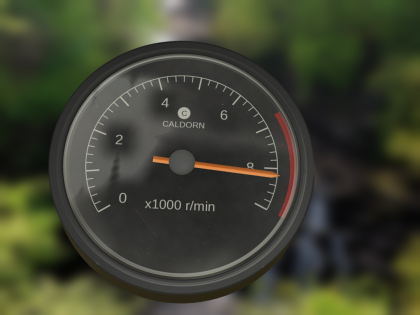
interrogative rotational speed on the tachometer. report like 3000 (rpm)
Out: 8200 (rpm)
